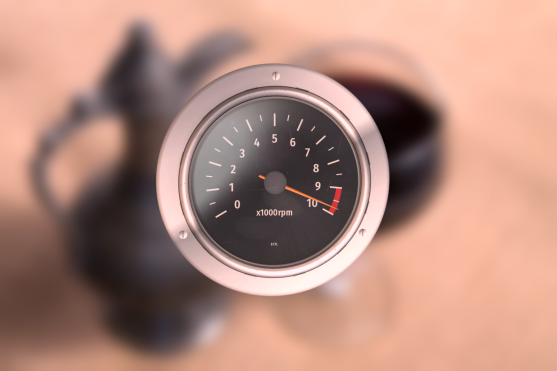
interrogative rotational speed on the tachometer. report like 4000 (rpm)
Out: 9750 (rpm)
